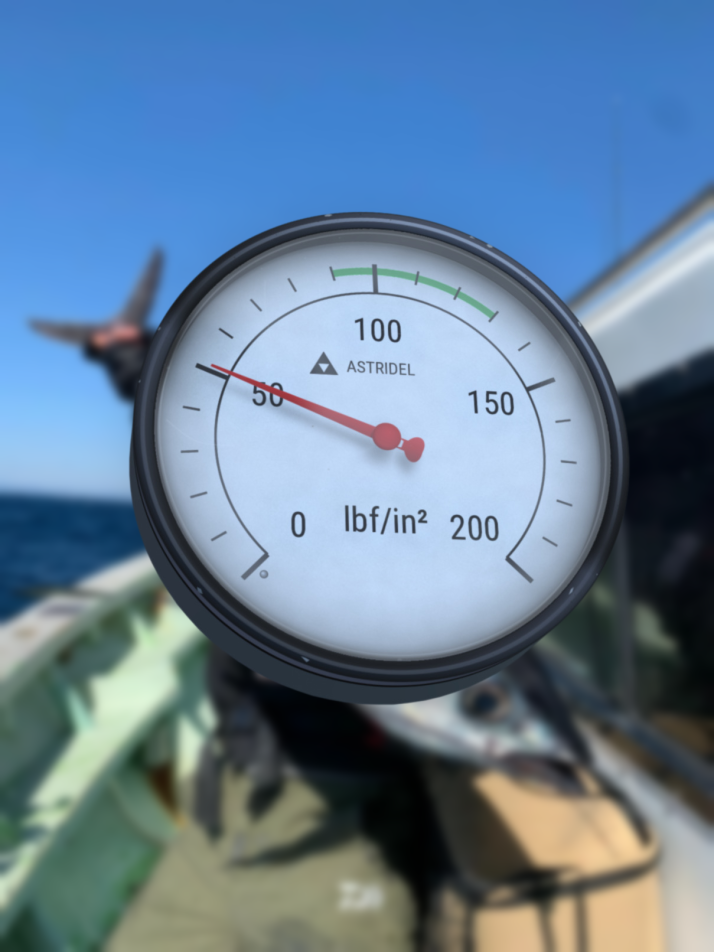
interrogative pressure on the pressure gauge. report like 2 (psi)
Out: 50 (psi)
